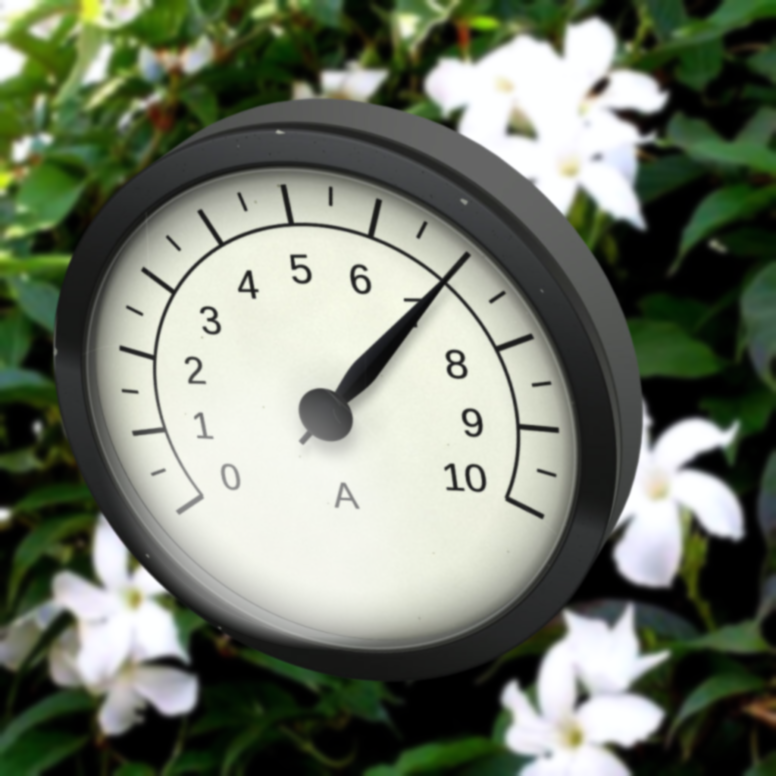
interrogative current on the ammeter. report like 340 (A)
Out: 7 (A)
